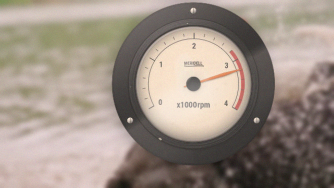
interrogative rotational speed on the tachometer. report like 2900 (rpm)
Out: 3200 (rpm)
